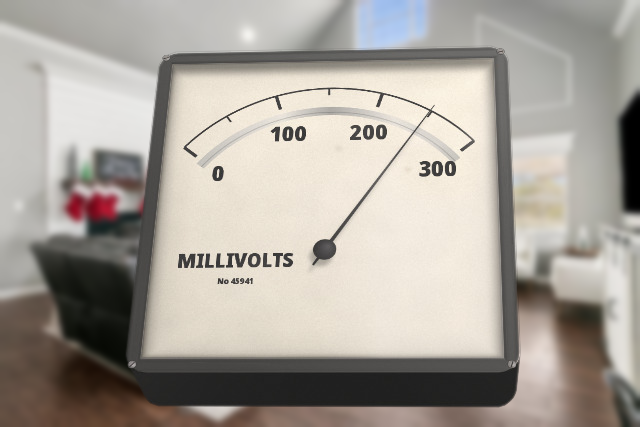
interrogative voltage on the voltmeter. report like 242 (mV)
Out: 250 (mV)
